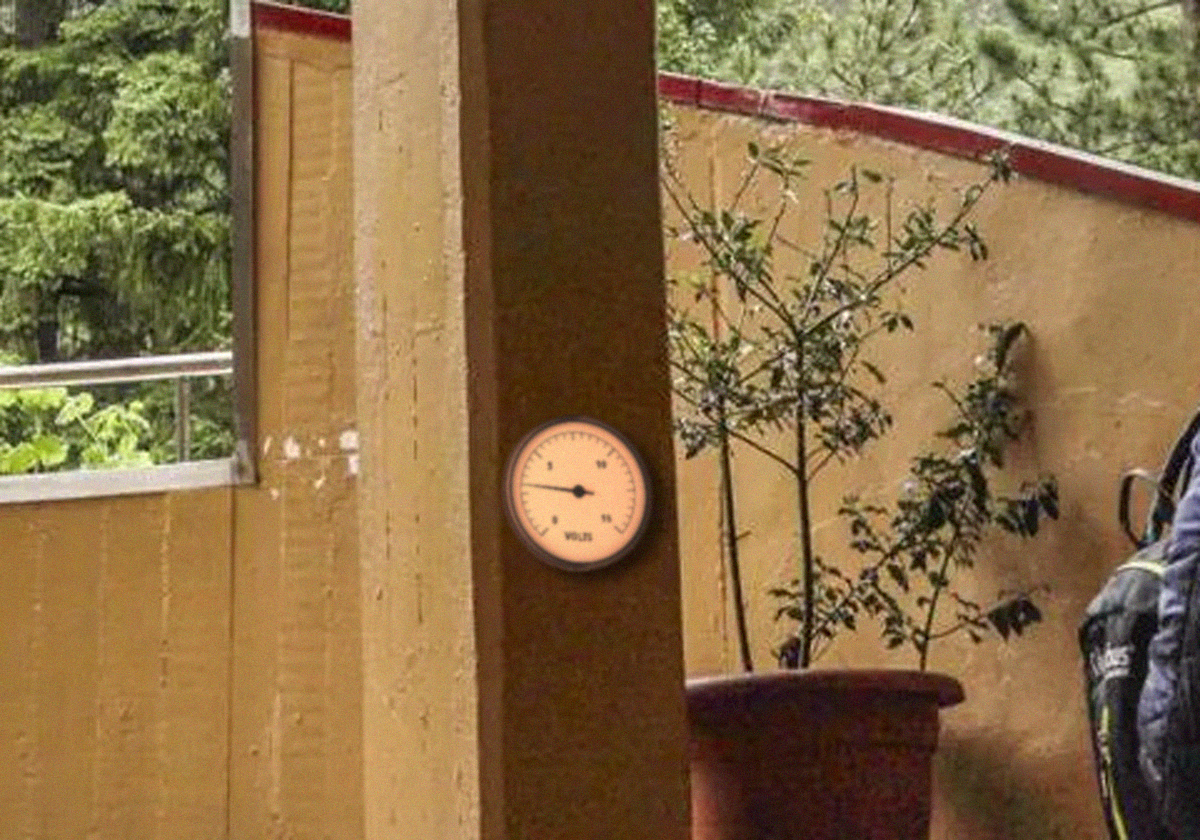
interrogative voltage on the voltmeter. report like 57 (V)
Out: 3 (V)
